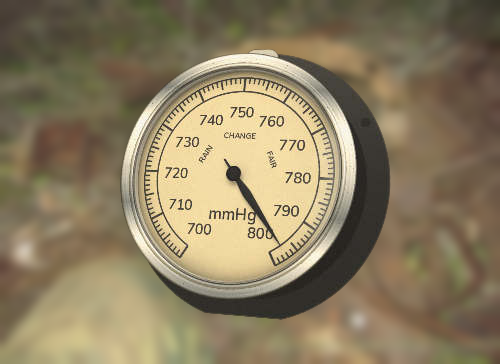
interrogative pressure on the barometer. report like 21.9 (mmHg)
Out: 797 (mmHg)
